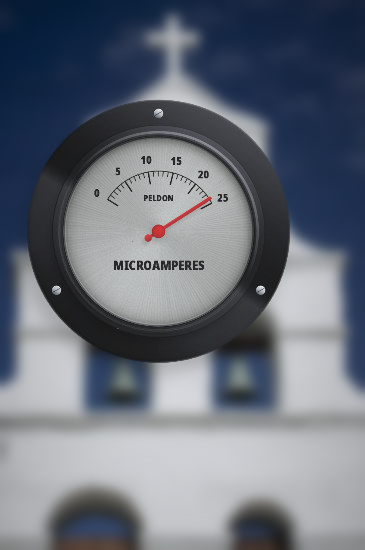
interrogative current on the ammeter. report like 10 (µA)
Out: 24 (µA)
